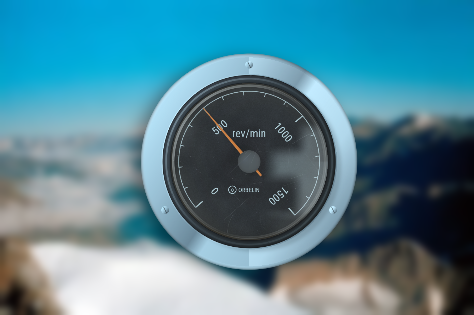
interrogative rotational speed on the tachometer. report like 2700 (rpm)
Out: 500 (rpm)
